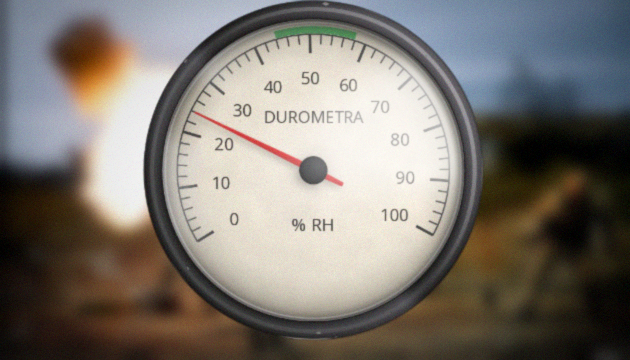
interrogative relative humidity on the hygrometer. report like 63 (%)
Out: 24 (%)
